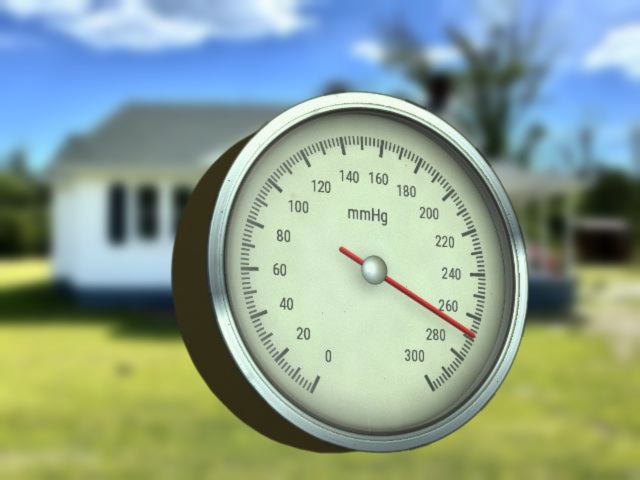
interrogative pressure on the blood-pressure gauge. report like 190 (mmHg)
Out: 270 (mmHg)
